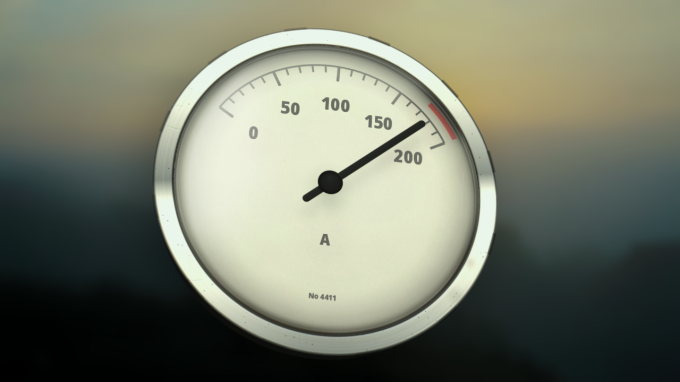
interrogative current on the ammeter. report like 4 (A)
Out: 180 (A)
